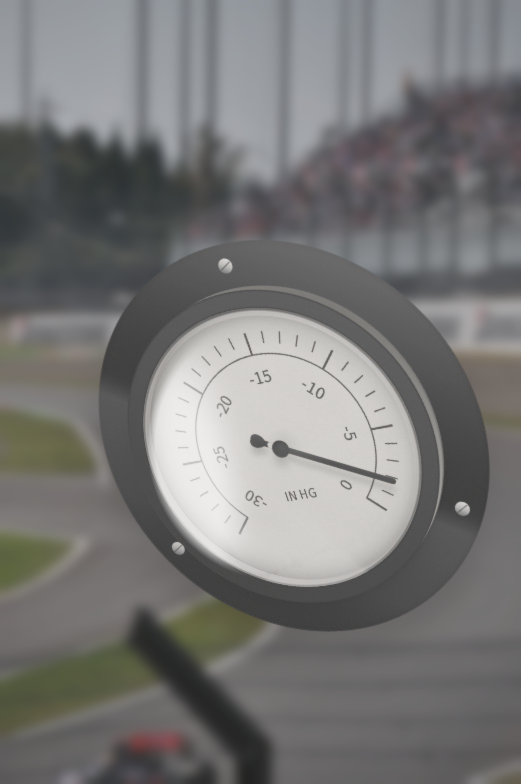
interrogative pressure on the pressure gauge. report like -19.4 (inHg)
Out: -2 (inHg)
